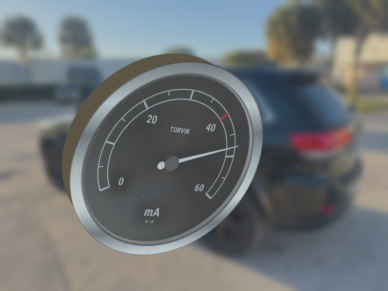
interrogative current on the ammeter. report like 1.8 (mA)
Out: 47.5 (mA)
